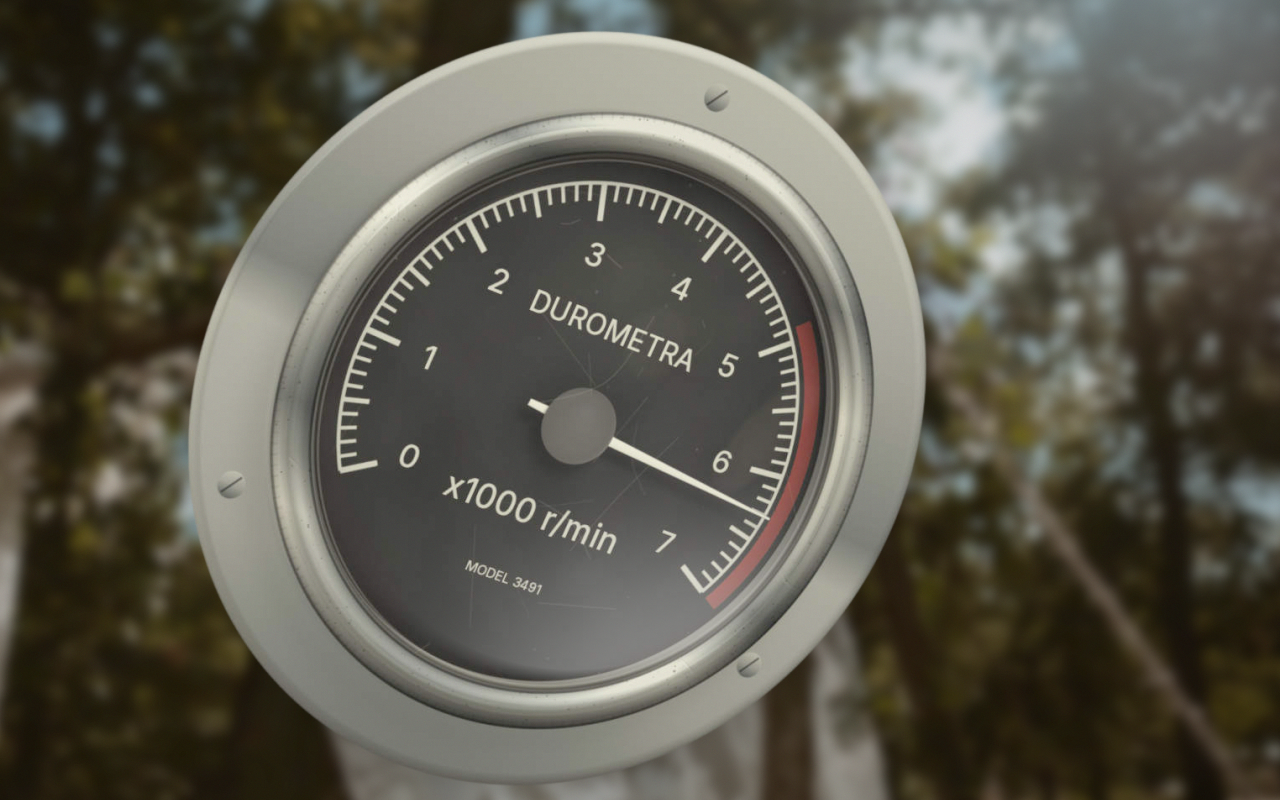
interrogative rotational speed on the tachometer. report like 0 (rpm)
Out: 6300 (rpm)
